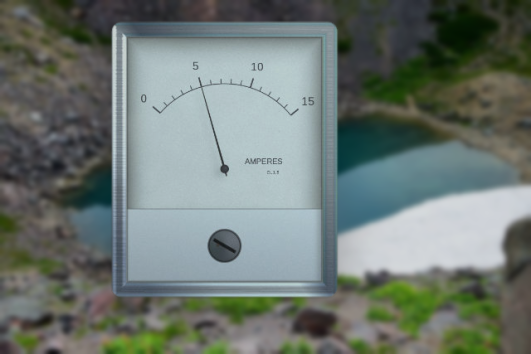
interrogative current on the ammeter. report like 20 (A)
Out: 5 (A)
